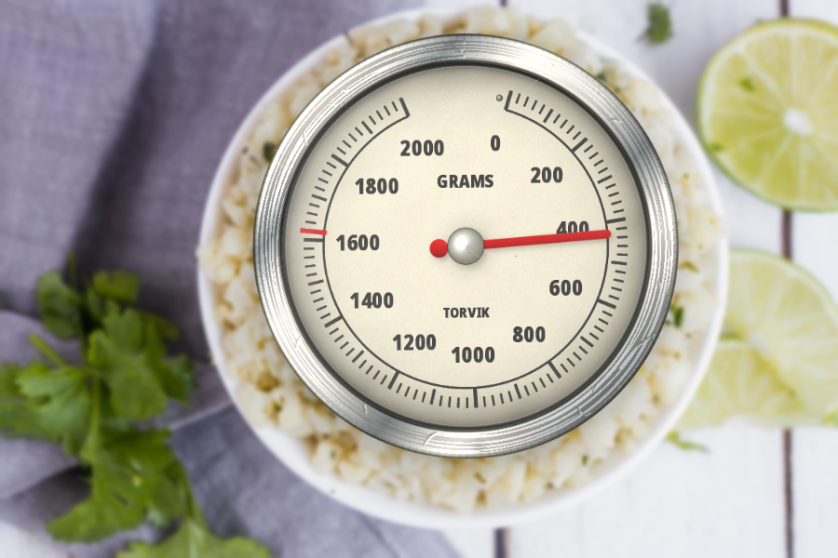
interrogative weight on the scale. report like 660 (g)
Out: 430 (g)
